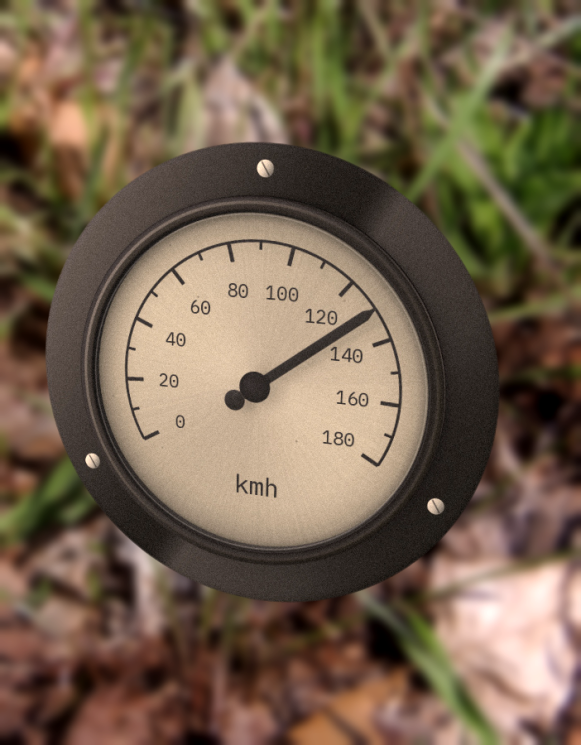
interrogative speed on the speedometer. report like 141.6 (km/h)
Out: 130 (km/h)
